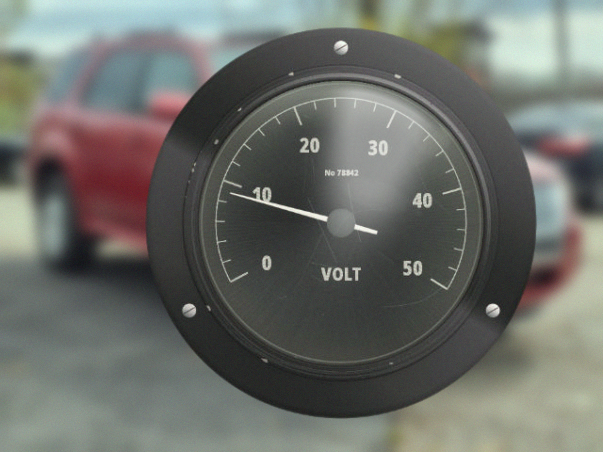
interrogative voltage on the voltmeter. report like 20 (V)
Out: 9 (V)
